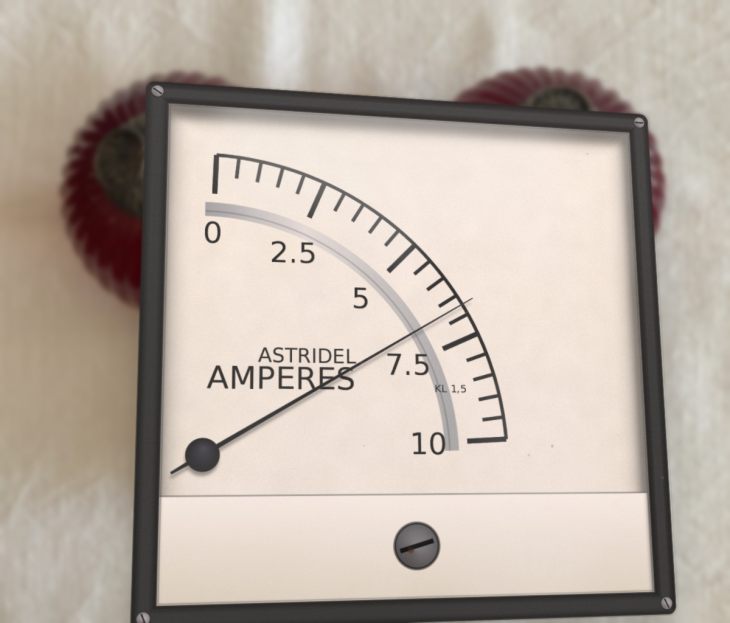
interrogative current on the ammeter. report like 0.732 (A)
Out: 6.75 (A)
